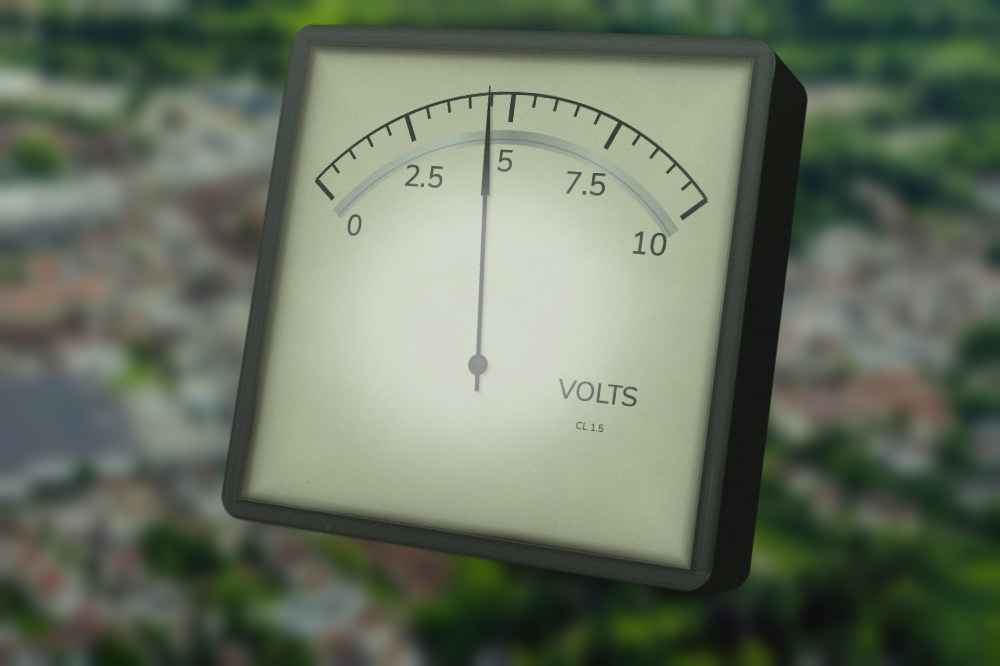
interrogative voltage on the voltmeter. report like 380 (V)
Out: 4.5 (V)
